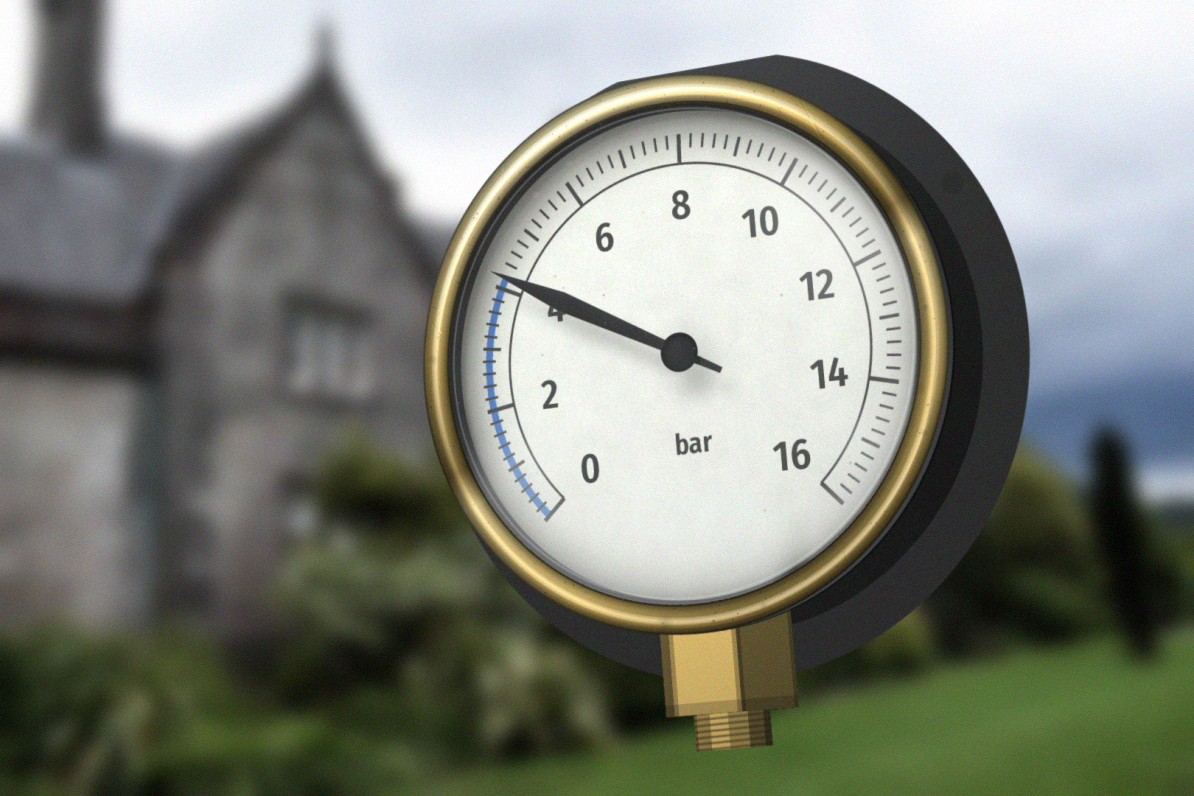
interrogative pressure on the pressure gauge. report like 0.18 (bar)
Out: 4.2 (bar)
